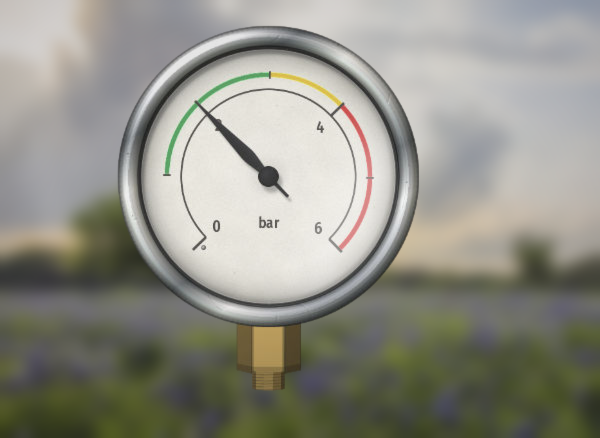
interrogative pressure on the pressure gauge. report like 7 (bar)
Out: 2 (bar)
